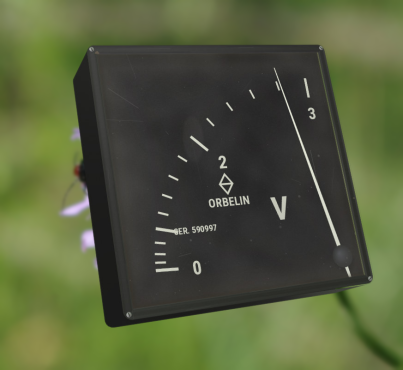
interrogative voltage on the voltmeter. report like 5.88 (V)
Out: 2.8 (V)
